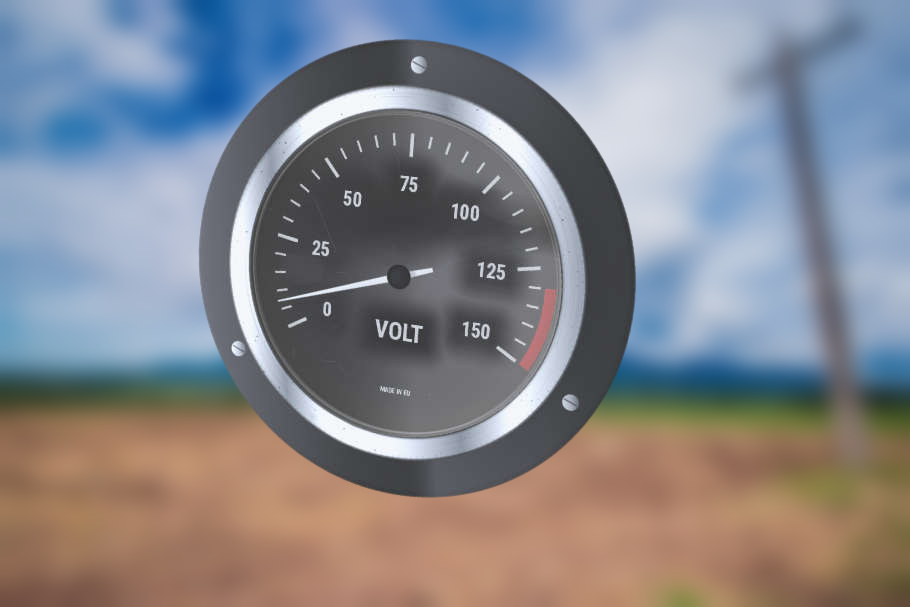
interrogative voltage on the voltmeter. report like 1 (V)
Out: 7.5 (V)
